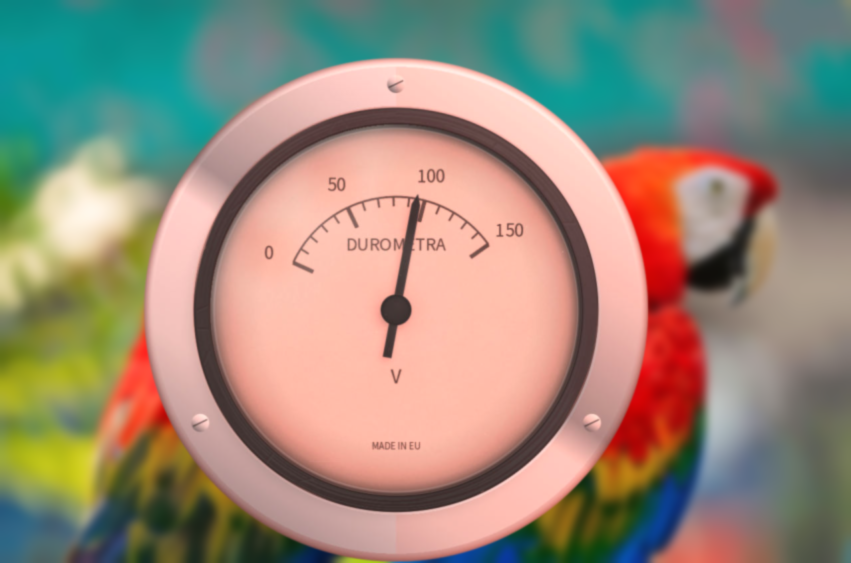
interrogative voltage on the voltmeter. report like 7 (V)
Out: 95 (V)
